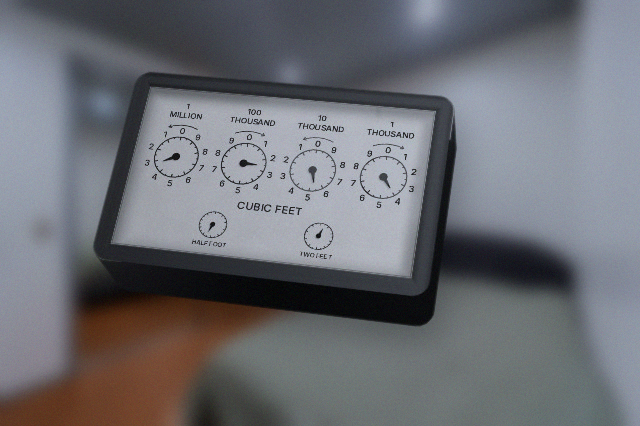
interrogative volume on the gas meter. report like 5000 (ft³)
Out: 325400 (ft³)
